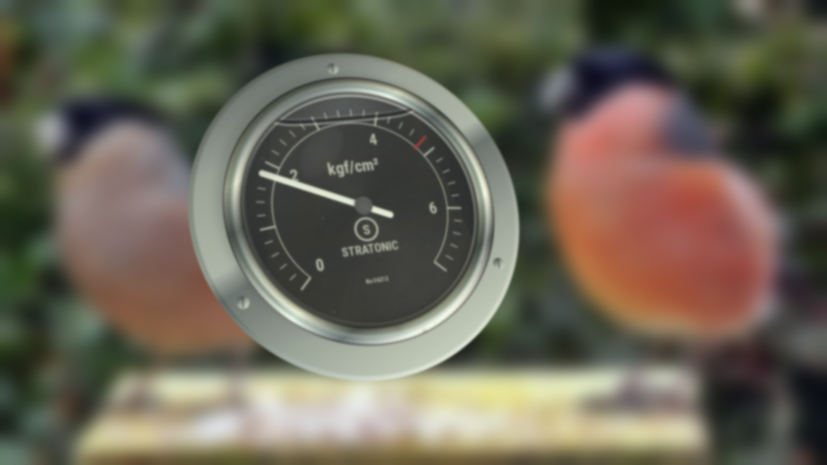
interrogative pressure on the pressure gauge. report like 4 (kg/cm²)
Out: 1.8 (kg/cm²)
